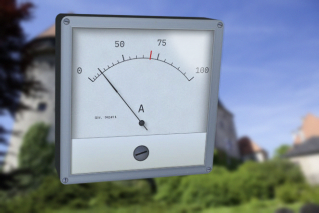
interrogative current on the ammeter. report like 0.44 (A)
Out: 25 (A)
